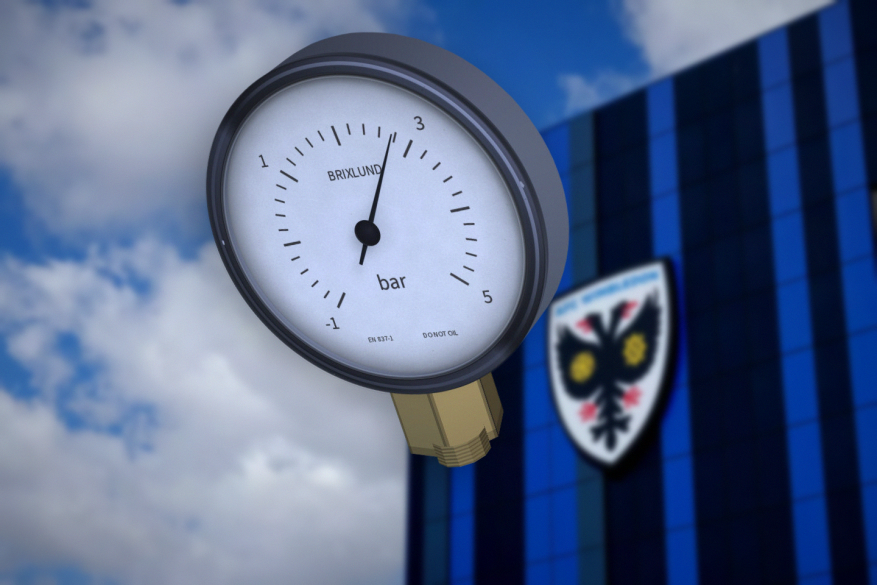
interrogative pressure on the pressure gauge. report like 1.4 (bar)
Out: 2.8 (bar)
